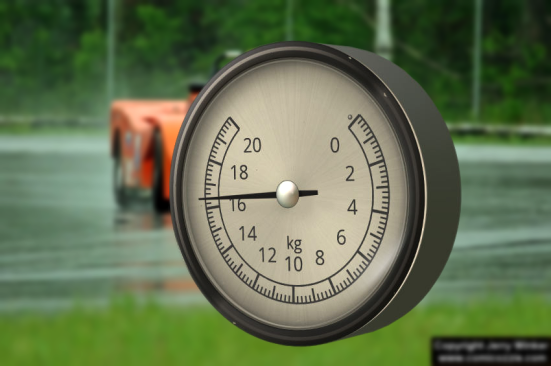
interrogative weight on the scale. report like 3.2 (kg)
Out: 16.4 (kg)
